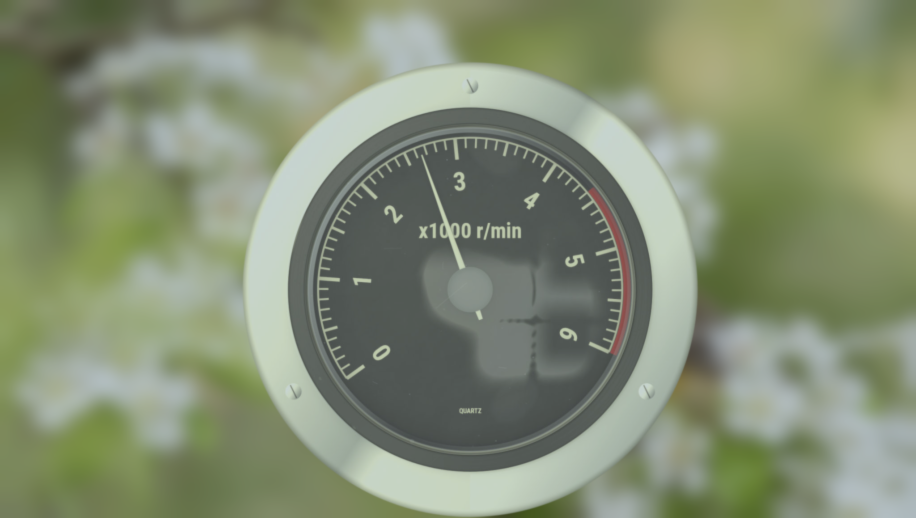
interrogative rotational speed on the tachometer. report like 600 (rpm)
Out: 2650 (rpm)
